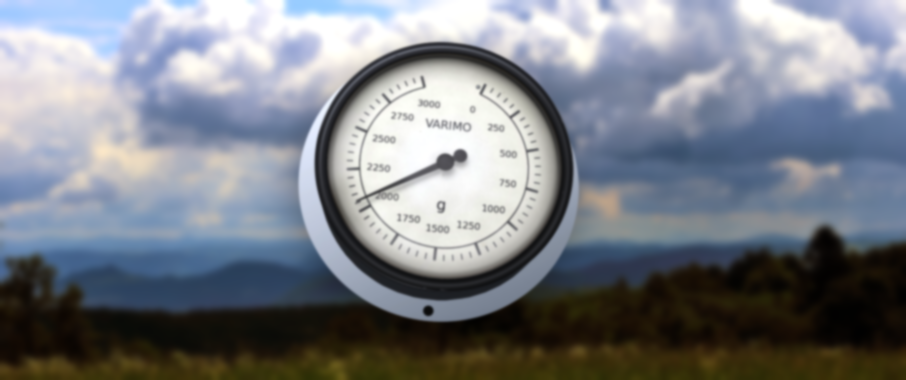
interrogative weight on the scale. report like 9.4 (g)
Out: 2050 (g)
